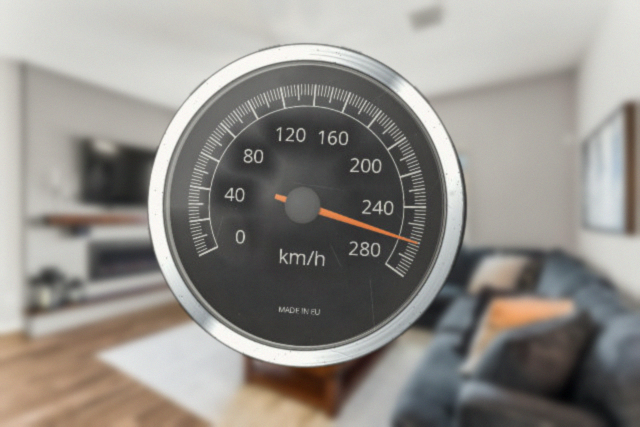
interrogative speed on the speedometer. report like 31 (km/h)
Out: 260 (km/h)
